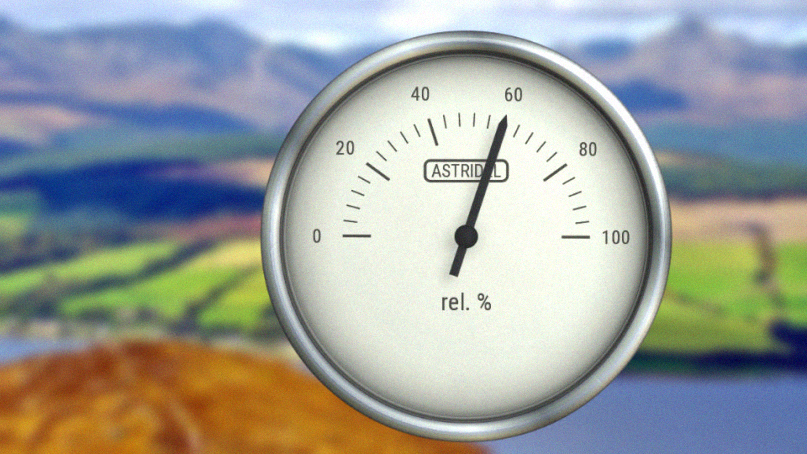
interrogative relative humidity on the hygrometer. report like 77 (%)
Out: 60 (%)
